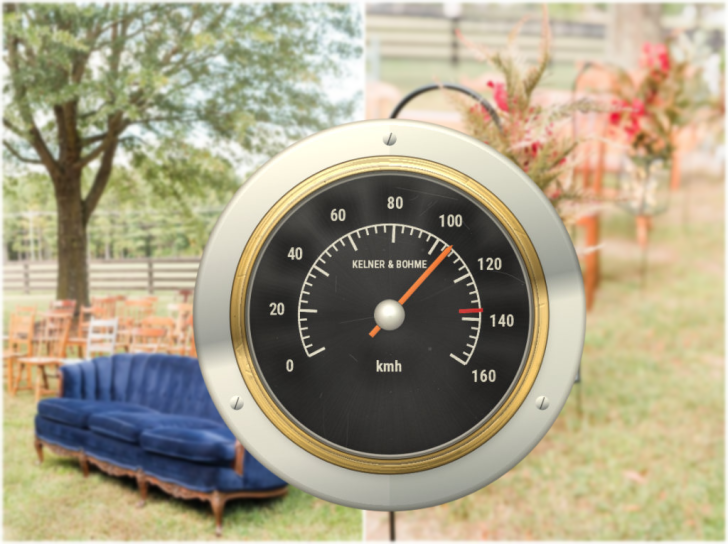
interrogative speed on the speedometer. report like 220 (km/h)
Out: 106 (km/h)
